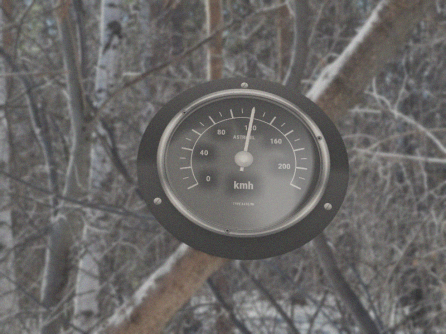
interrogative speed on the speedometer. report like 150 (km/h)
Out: 120 (km/h)
